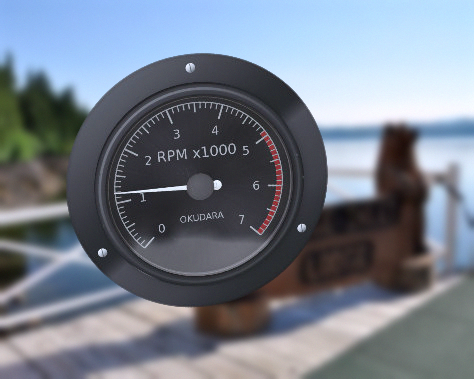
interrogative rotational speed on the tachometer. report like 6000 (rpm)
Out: 1200 (rpm)
